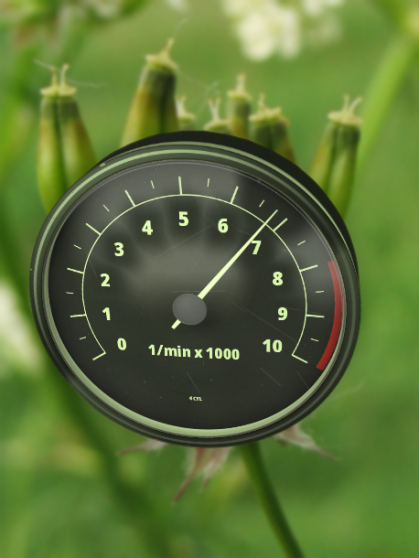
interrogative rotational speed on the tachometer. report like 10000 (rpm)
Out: 6750 (rpm)
